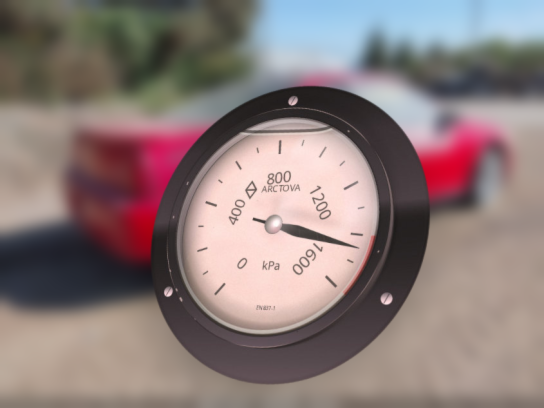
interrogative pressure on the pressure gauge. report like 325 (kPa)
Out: 1450 (kPa)
